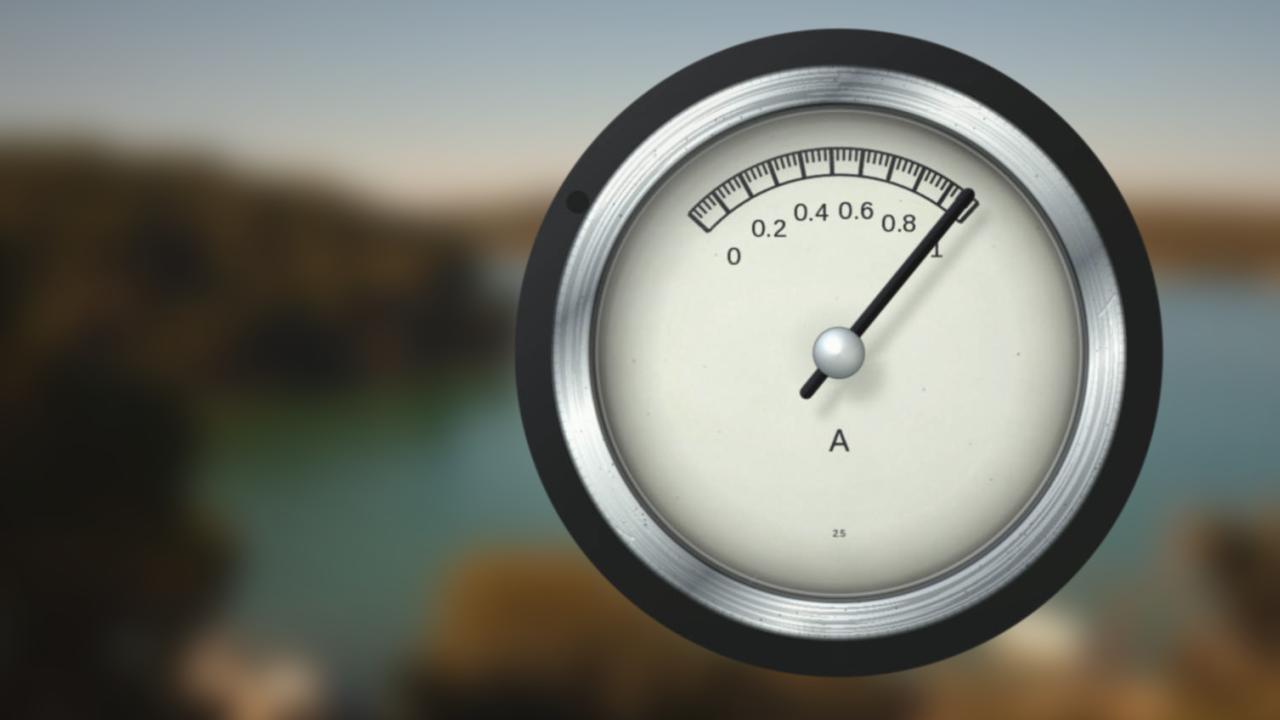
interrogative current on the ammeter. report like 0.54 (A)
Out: 0.96 (A)
